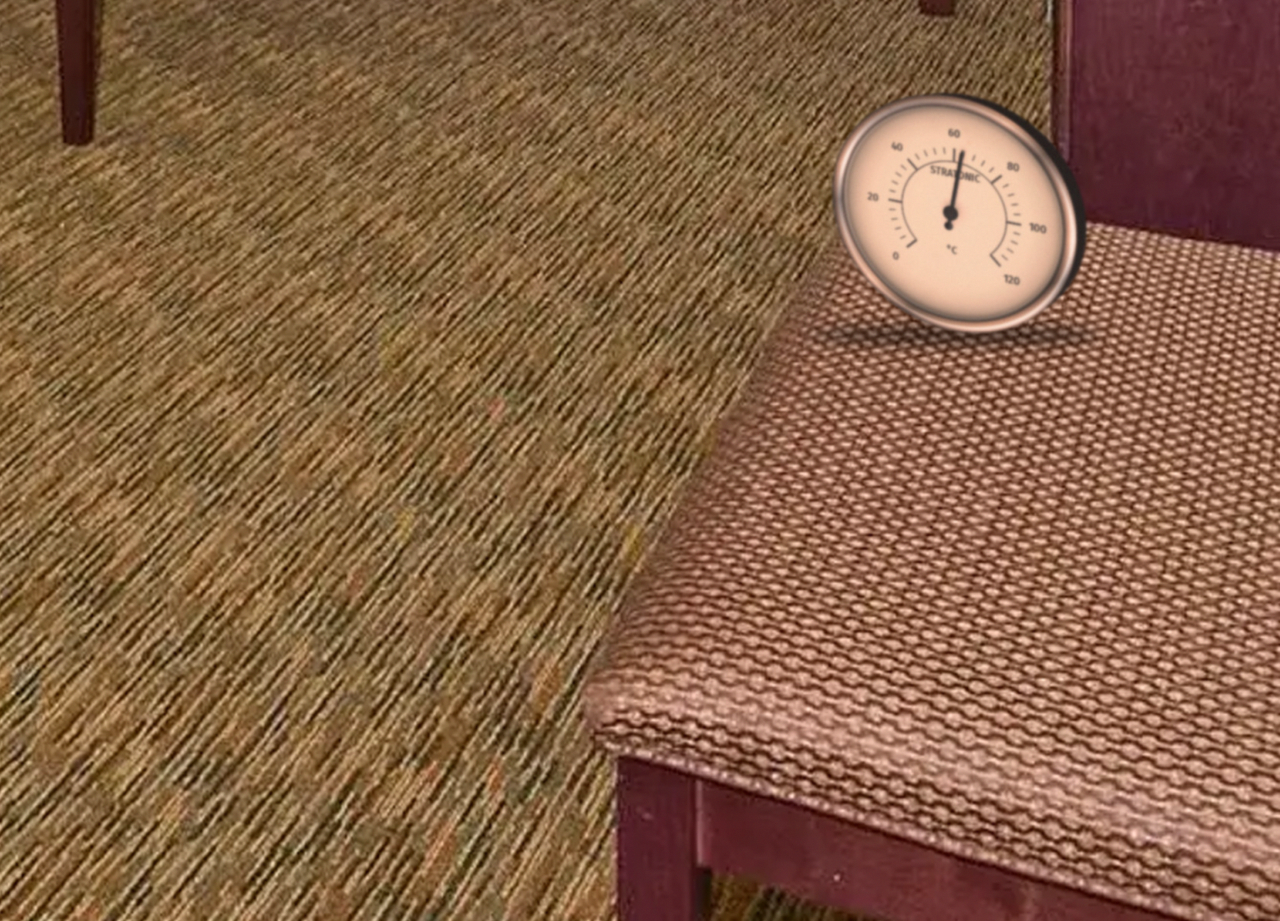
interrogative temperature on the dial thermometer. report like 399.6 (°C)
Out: 64 (°C)
